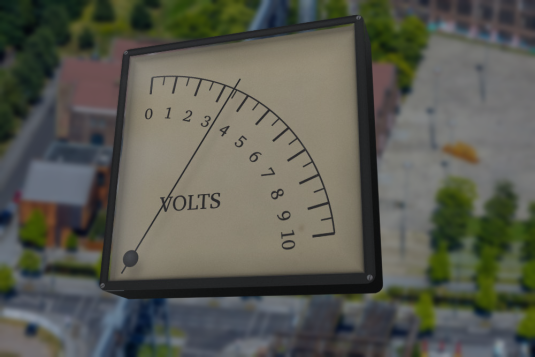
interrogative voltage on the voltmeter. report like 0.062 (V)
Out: 3.5 (V)
